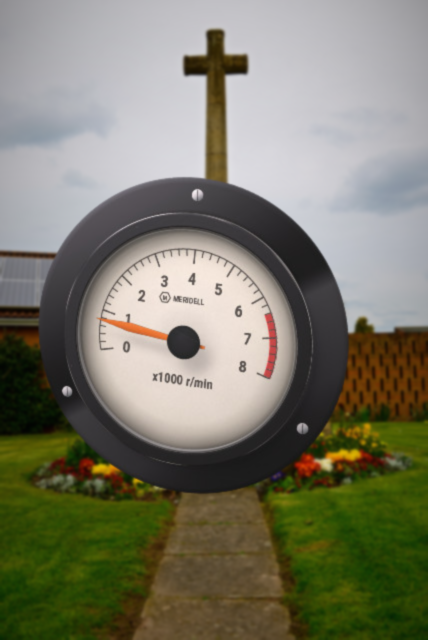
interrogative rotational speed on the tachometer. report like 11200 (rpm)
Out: 800 (rpm)
